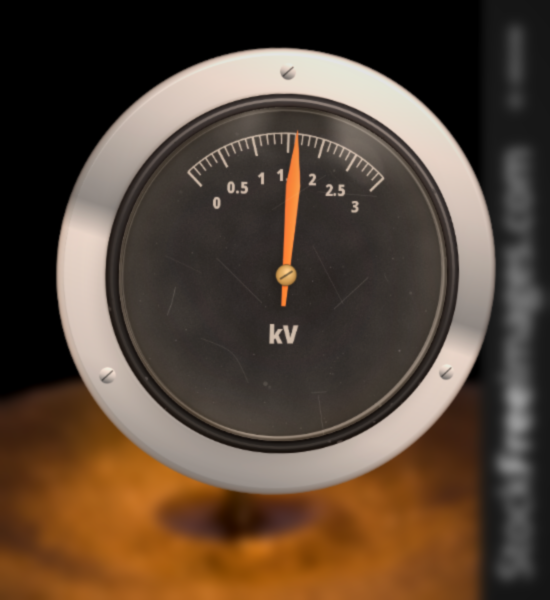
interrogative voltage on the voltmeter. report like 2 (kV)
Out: 1.6 (kV)
